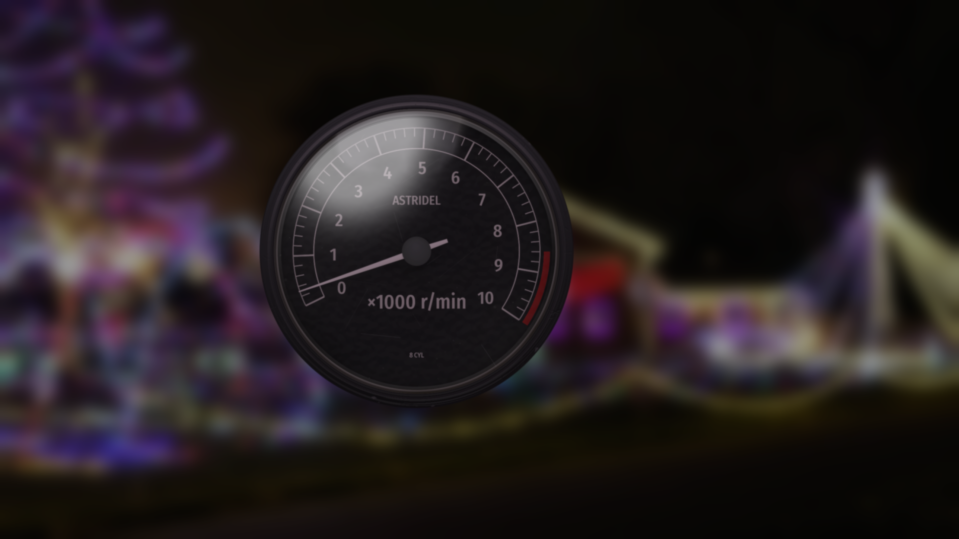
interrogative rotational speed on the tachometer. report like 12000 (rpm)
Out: 300 (rpm)
